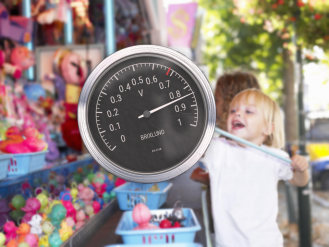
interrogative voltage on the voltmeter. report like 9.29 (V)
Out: 0.84 (V)
